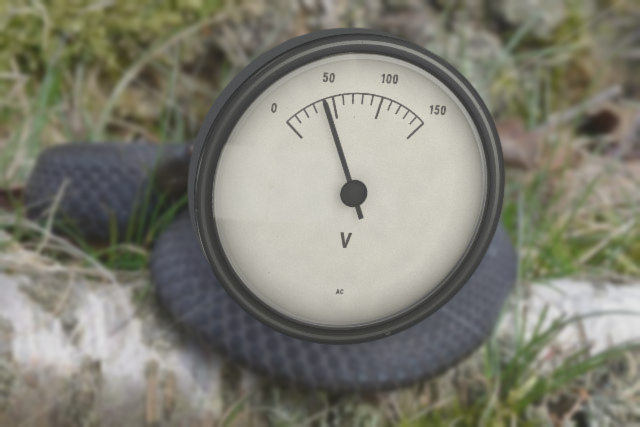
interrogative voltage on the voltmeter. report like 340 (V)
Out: 40 (V)
